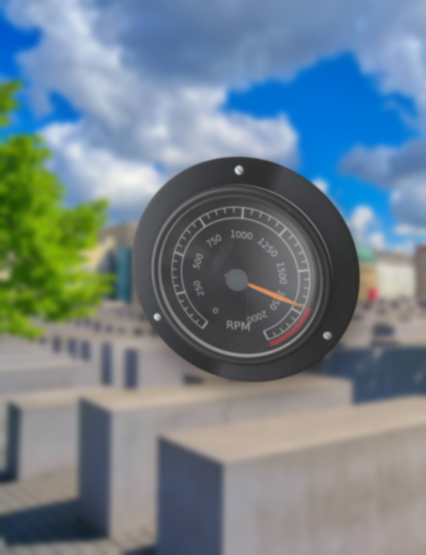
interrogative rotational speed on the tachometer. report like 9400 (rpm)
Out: 1700 (rpm)
